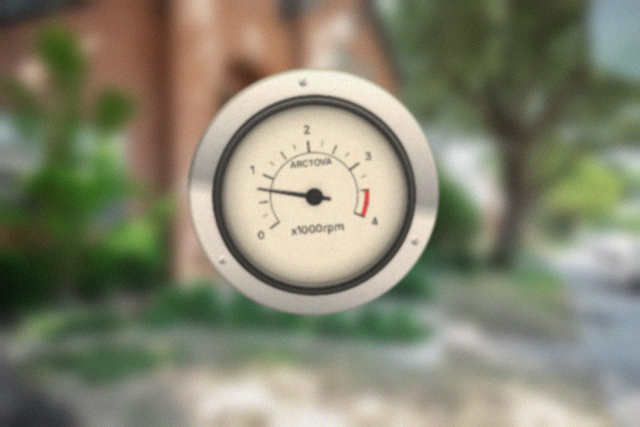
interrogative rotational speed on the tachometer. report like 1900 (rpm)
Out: 750 (rpm)
